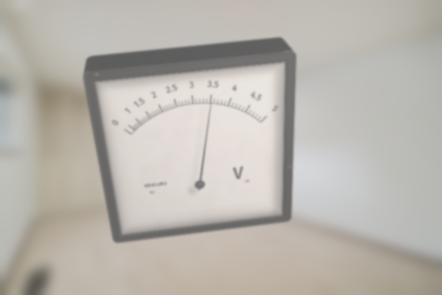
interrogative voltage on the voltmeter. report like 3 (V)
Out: 3.5 (V)
